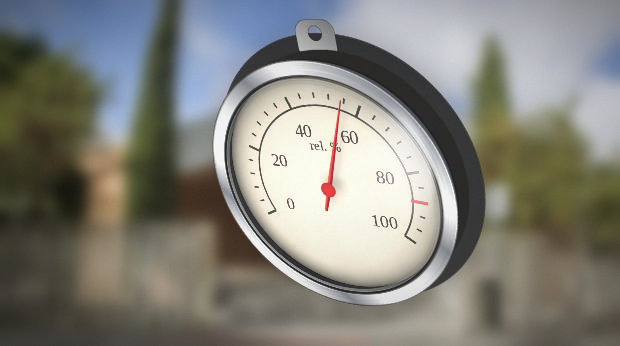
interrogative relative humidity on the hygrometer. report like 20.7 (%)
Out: 56 (%)
